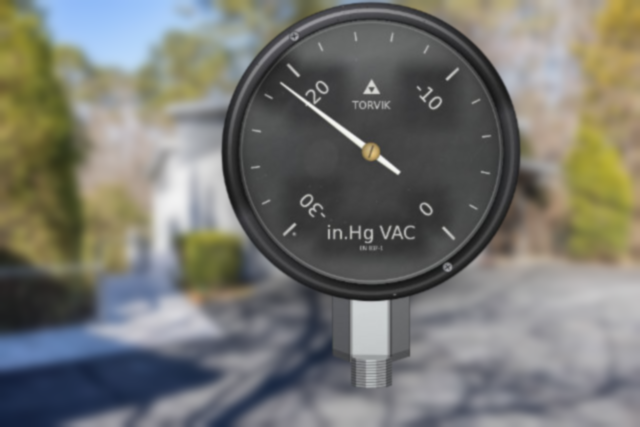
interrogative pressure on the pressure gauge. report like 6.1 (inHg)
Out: -21 (inHg)
